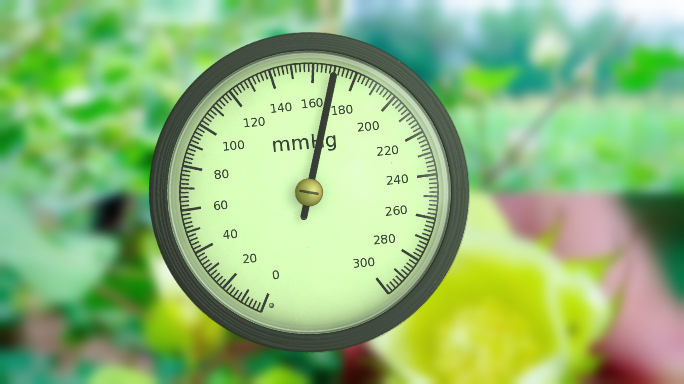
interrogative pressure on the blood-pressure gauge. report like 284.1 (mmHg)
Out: 170 (mmHg)
